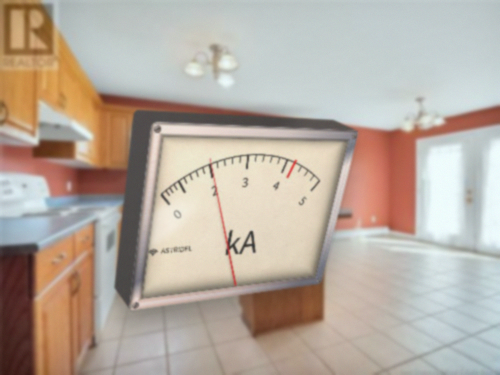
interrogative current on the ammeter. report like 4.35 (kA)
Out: 2 (kA)
